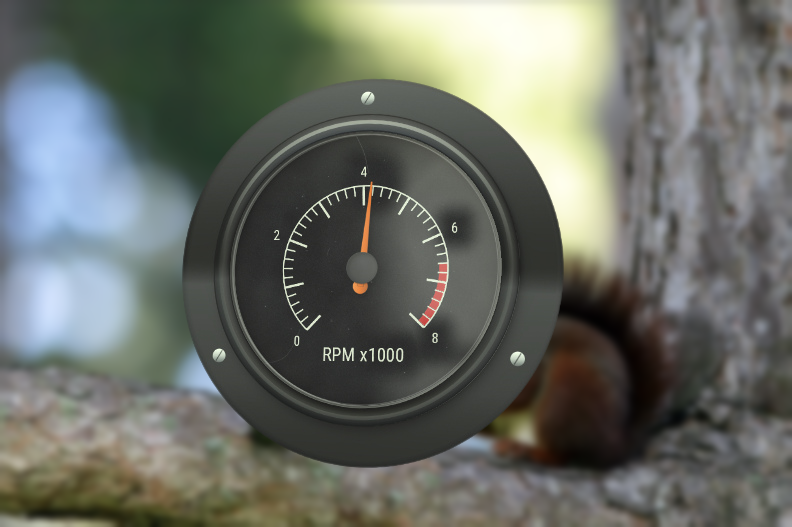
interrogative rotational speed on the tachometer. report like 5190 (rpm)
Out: 4200 (rpm)
